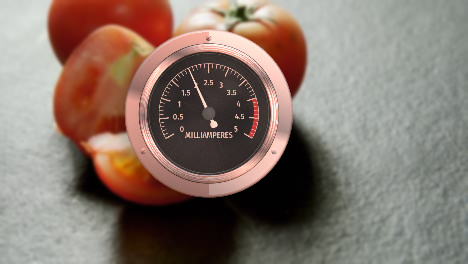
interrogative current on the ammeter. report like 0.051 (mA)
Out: 2 (mA)
